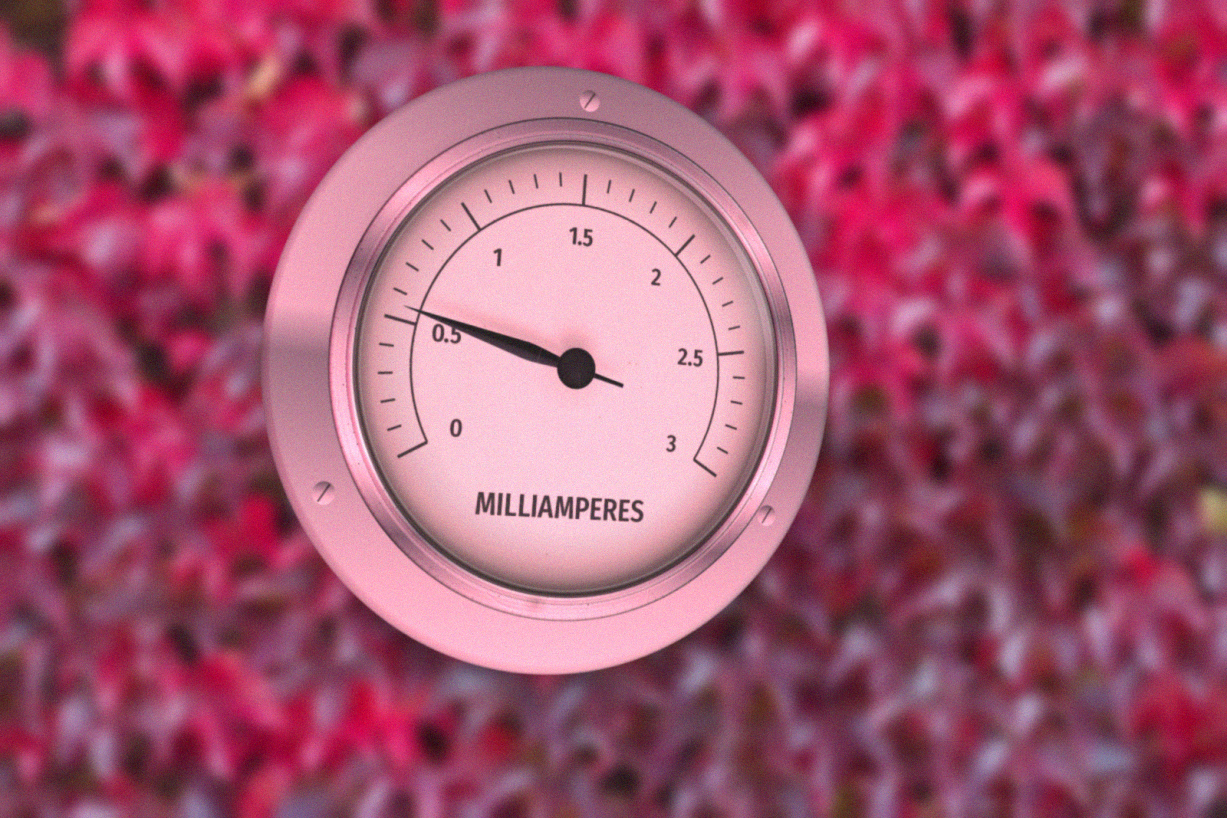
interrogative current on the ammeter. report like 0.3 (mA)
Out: 0.55 (mA)
